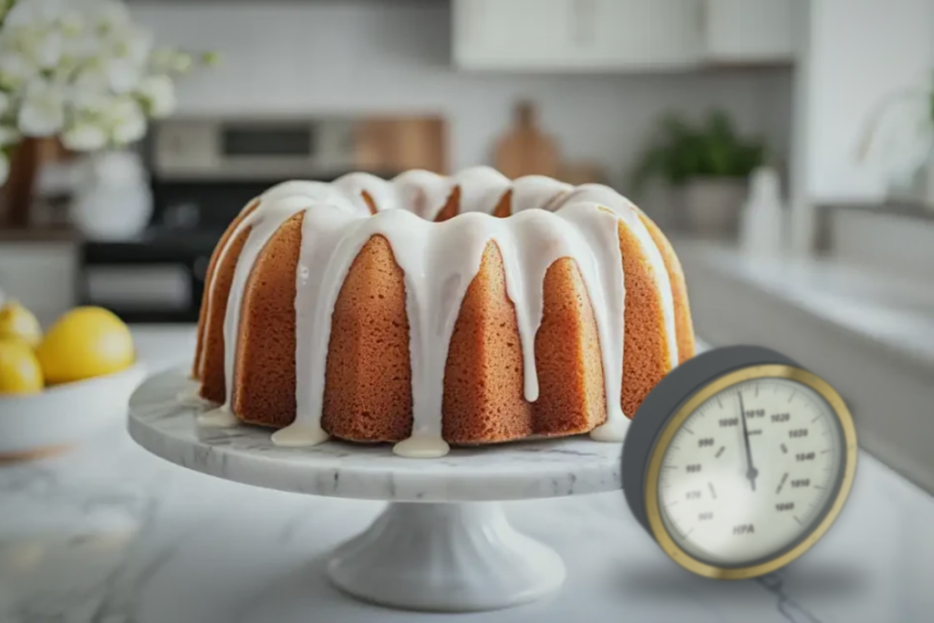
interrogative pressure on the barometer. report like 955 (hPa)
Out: 1005 (hPa)
